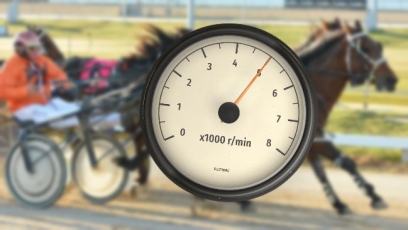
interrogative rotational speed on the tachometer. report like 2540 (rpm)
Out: 5000 (rpm)
